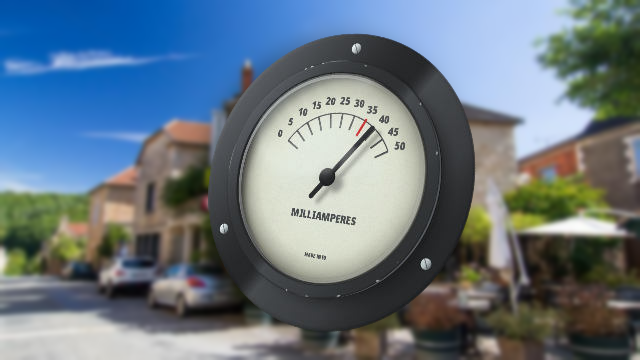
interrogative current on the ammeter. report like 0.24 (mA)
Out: 40 (mA)
